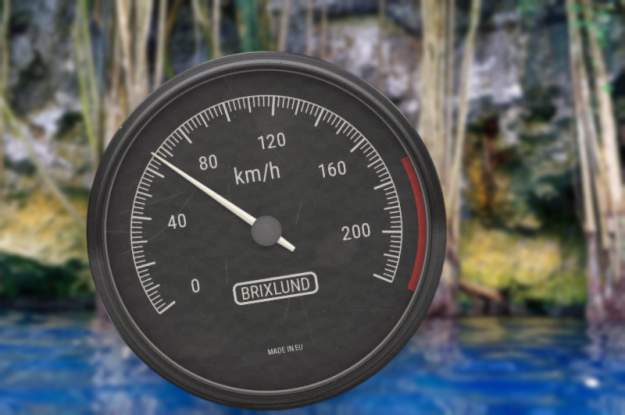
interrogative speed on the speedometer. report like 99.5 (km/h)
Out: 66 (km/h)
